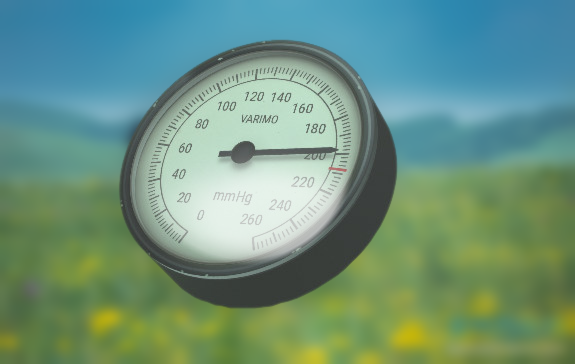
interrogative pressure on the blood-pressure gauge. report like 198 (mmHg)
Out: 200 (mmHg)
